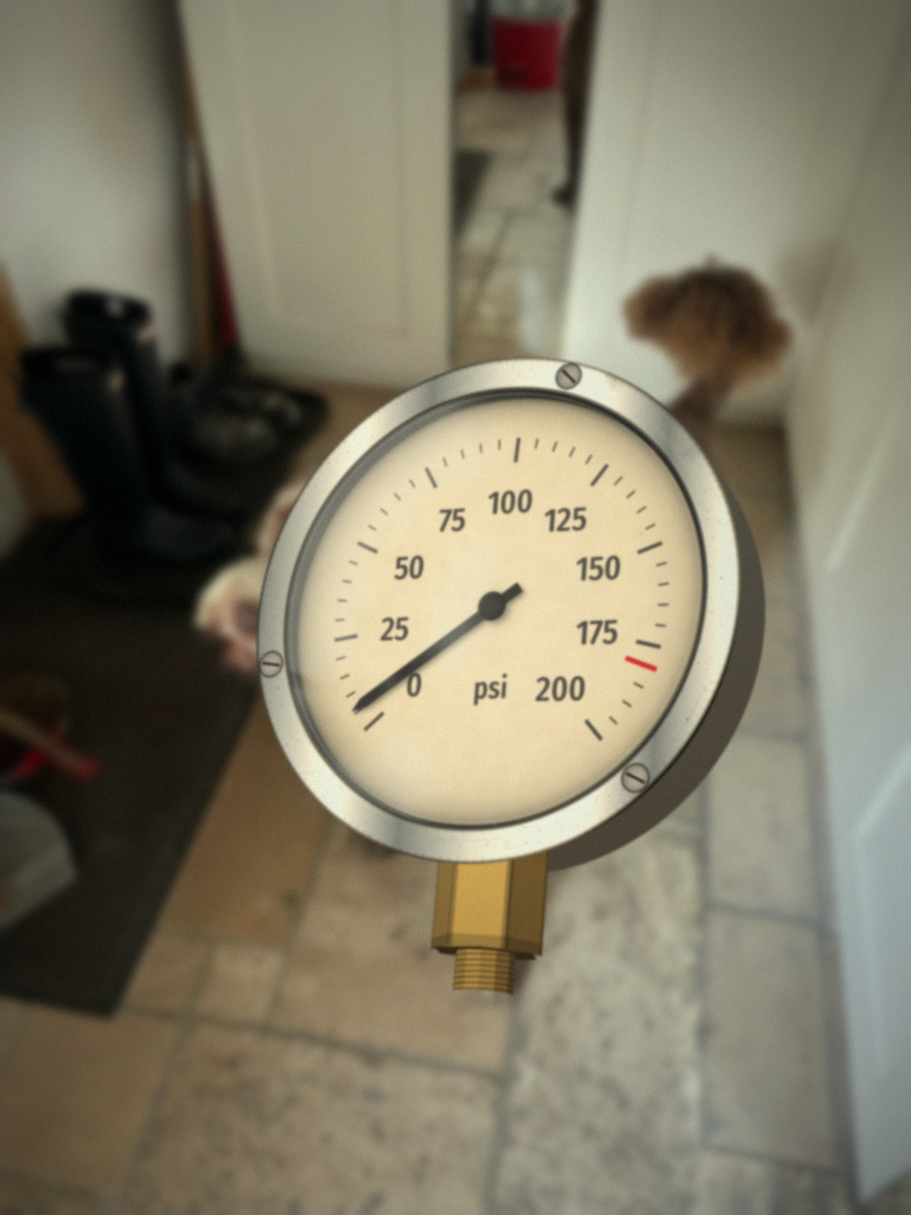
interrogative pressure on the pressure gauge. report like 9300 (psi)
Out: 5 (psi)
